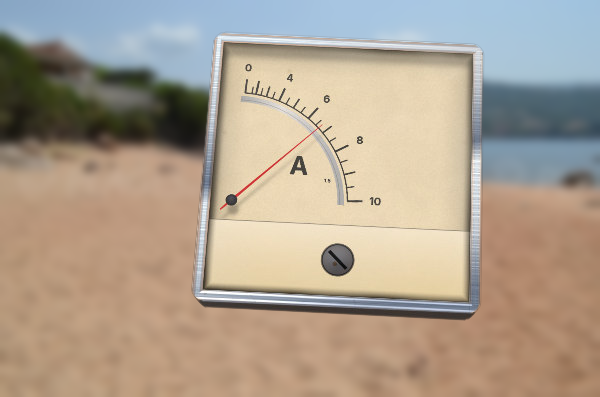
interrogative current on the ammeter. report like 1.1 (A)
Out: 6.75 (A)
